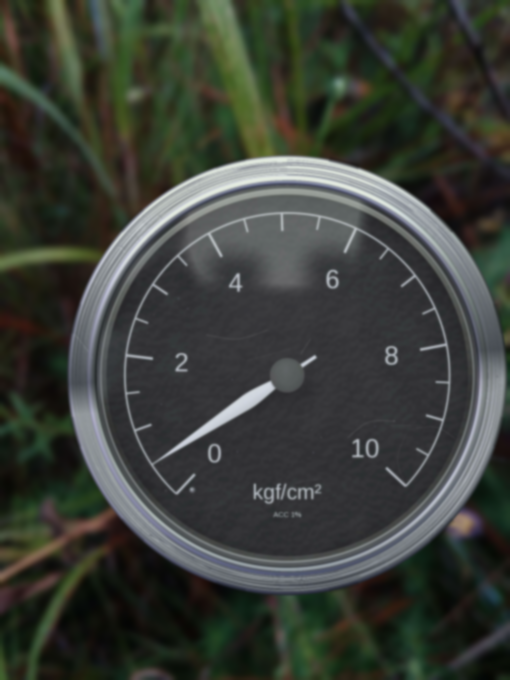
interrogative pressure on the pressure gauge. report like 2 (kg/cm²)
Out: 0.5 (kg/cm²)
